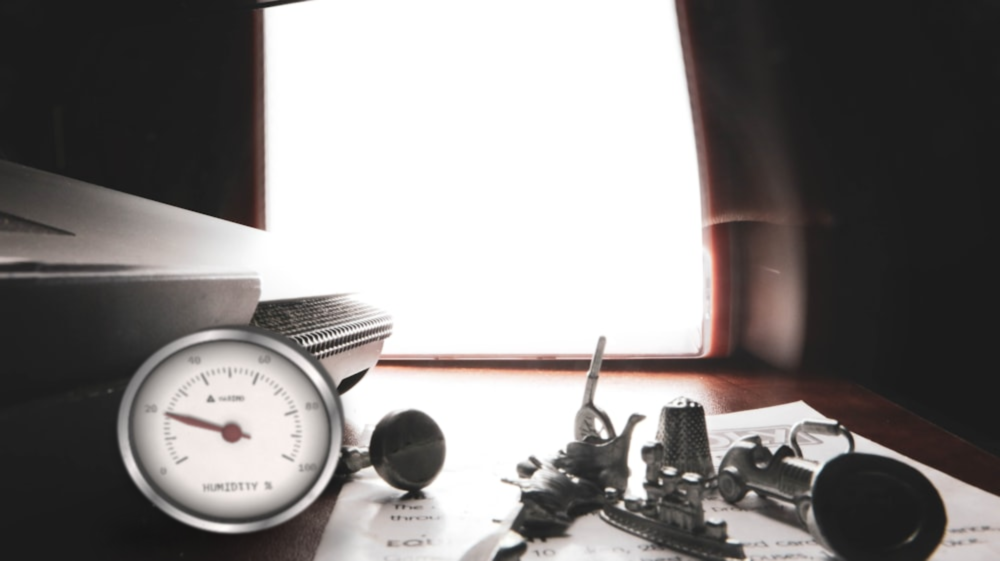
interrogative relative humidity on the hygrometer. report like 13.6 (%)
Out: 20 (%)
